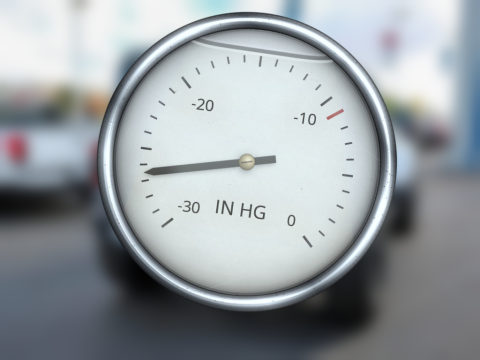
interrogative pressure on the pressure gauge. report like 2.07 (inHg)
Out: -26.5 (inHg)
